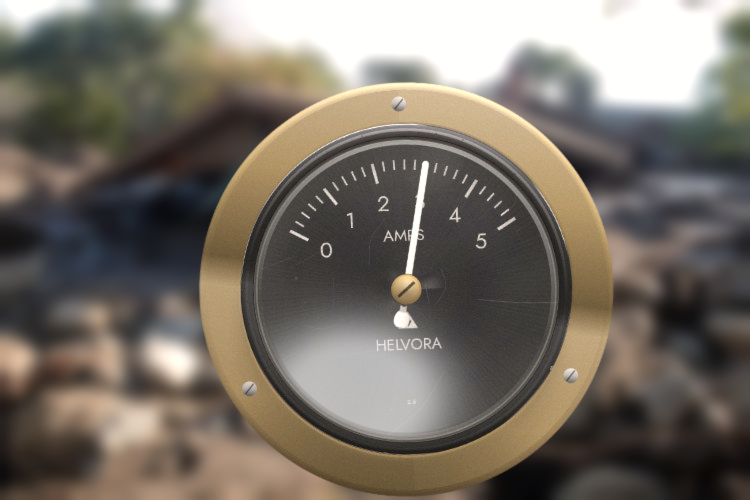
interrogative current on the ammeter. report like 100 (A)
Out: 3 (A)
